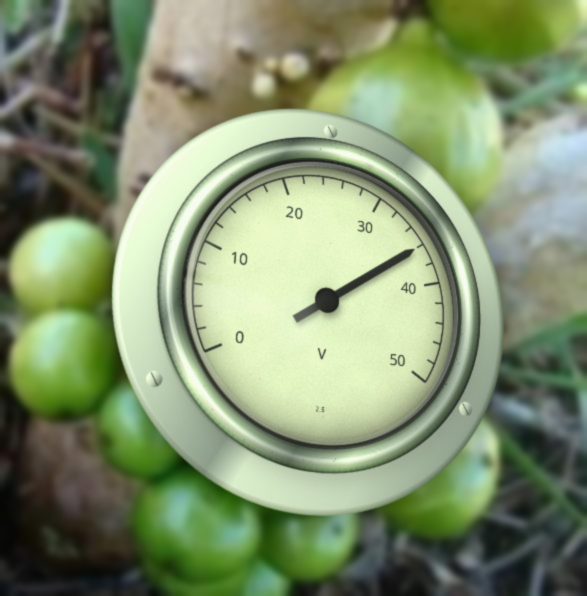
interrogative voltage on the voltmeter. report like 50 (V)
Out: 36 (V)
